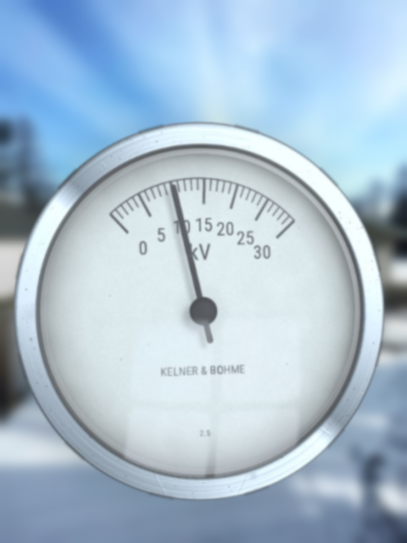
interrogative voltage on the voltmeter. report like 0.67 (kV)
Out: 10 (kV)
